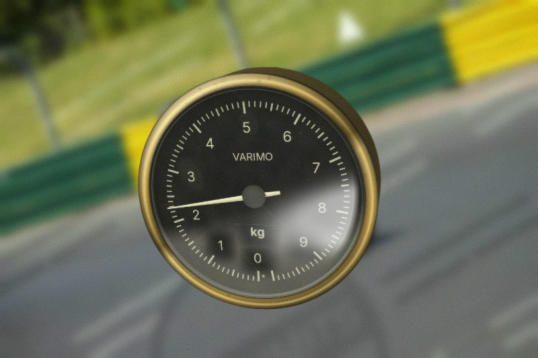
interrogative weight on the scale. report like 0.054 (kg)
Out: 2.3 (kg)
